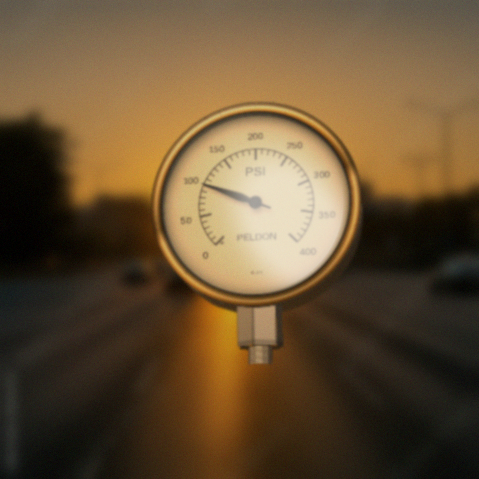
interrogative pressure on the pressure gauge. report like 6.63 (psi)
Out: 100 (psi)
